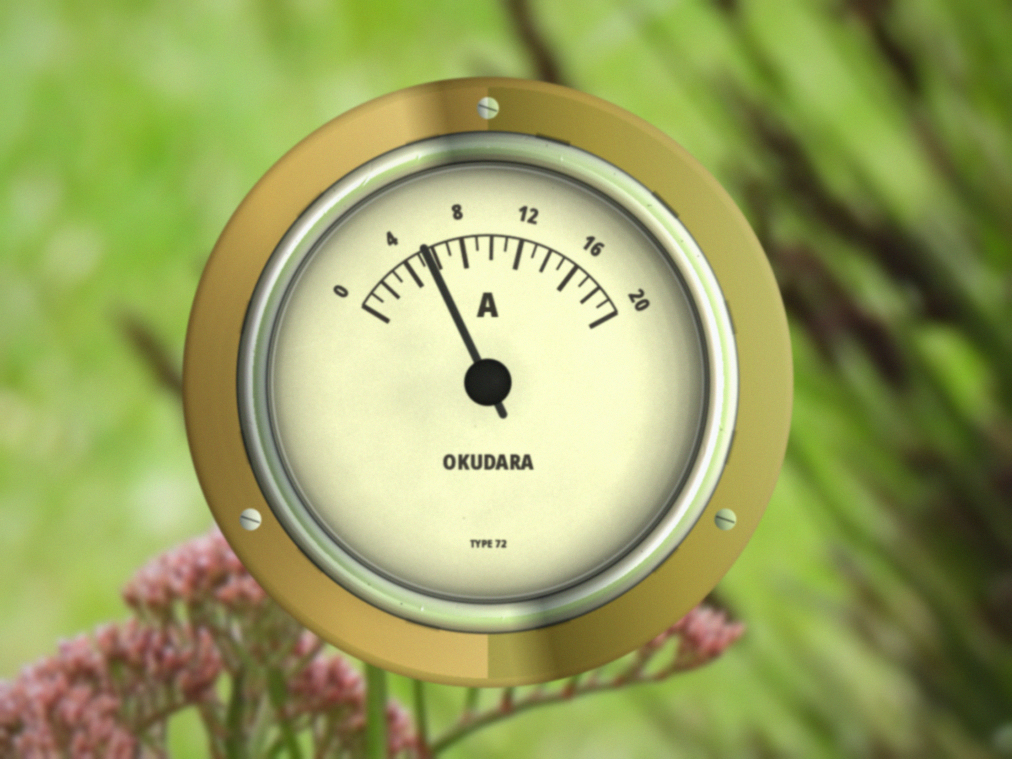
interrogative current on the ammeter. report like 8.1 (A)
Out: 5.5 (A)
